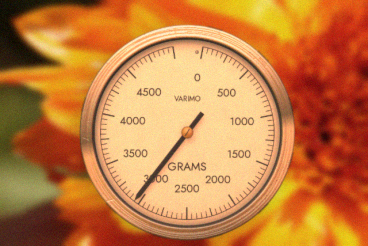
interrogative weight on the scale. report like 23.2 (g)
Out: 3050 (g)
